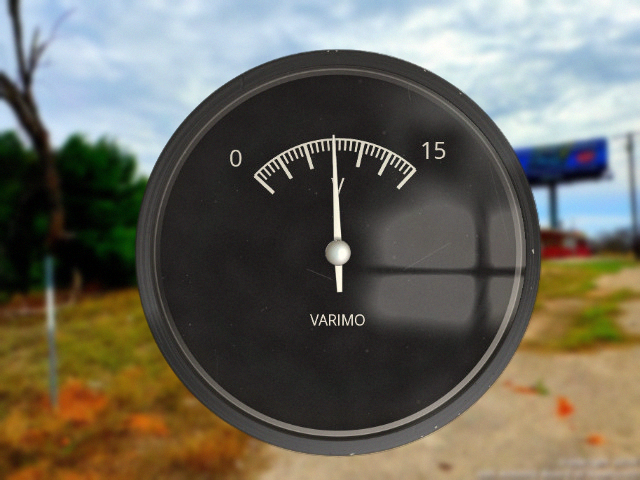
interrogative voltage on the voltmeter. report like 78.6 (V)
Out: 7.5 (V)
